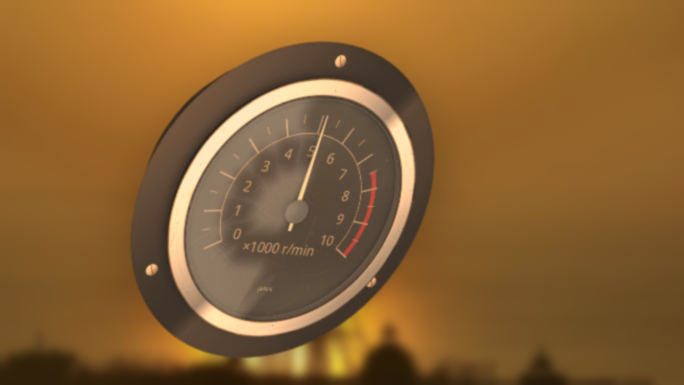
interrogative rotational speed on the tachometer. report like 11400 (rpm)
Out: 5000 (rpm)
